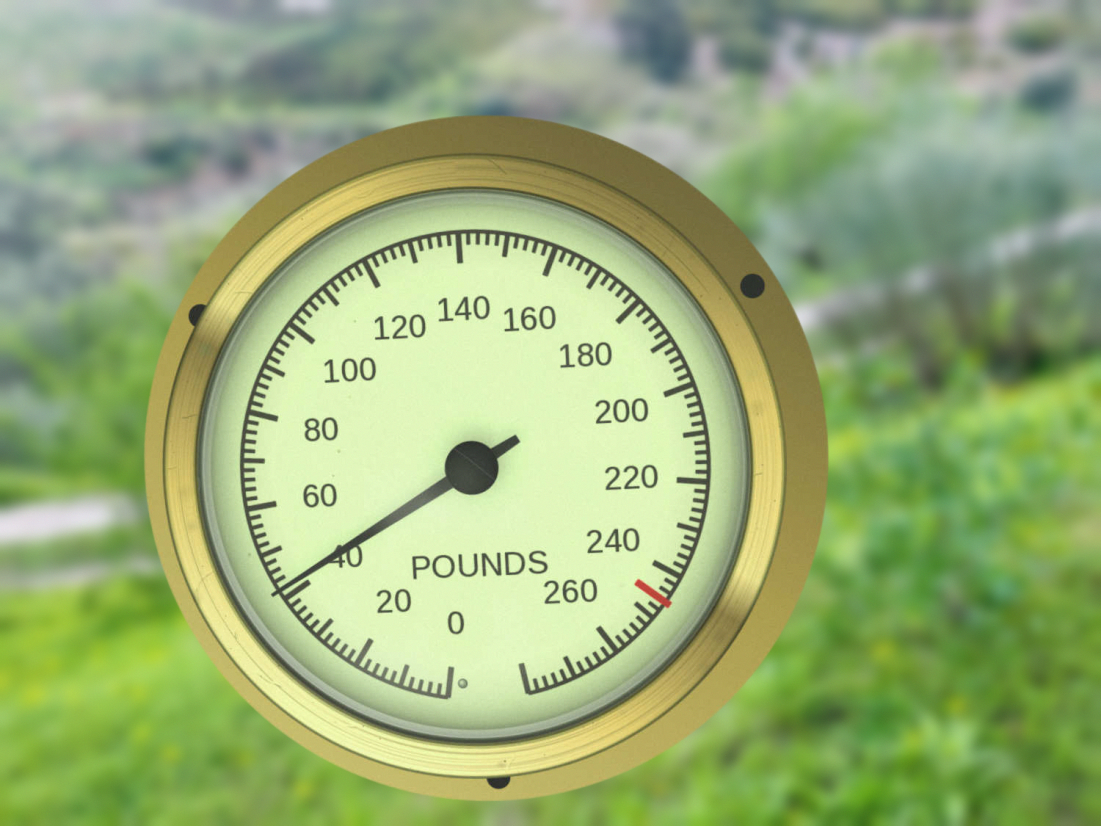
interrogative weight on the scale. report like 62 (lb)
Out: 42 (lb)
